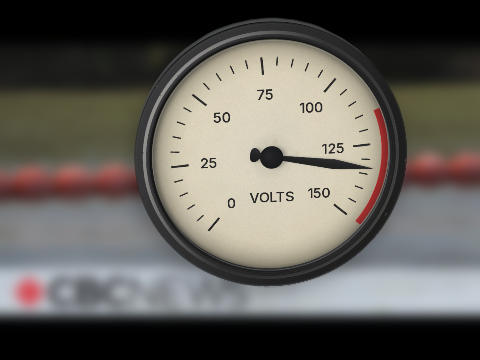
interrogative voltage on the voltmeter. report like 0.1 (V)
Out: 132.5 (V)
